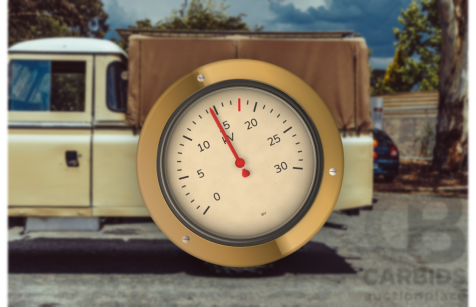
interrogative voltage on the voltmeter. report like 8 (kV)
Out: 14.5 (kV)
